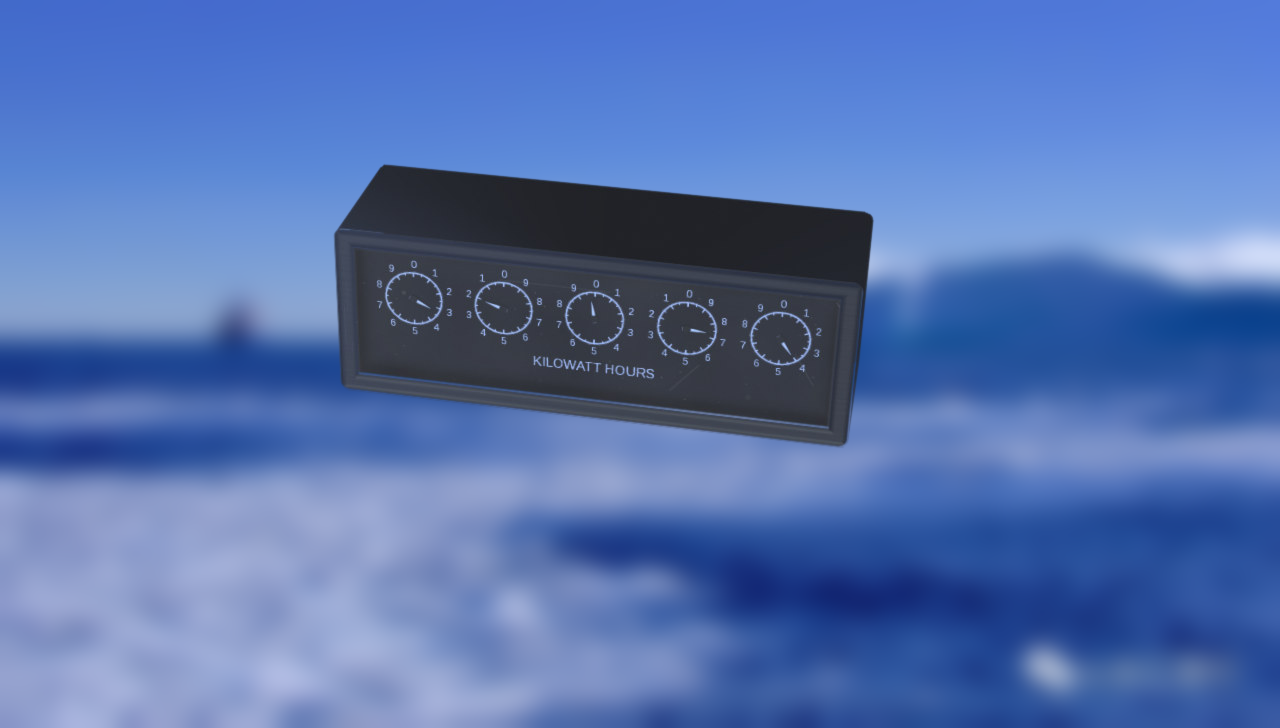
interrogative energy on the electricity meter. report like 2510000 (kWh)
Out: 31974 (kWh)
